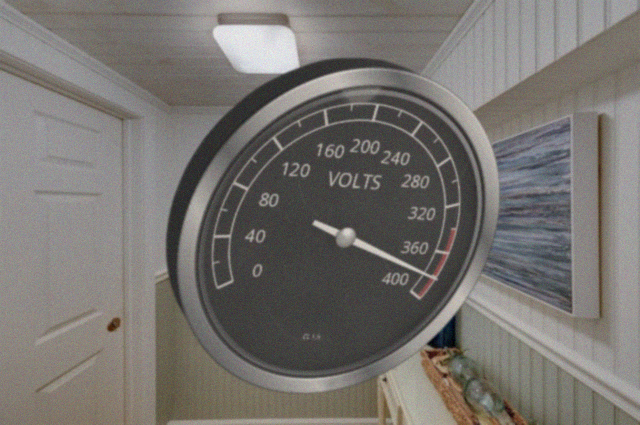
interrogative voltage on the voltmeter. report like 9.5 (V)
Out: 380 (V)
